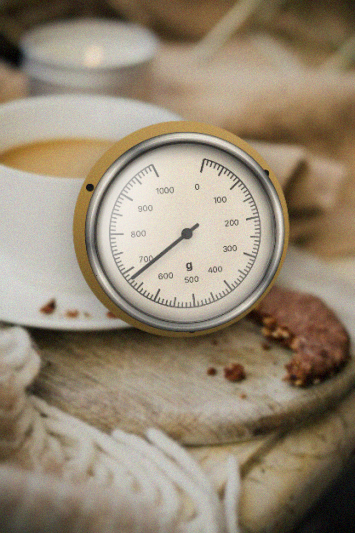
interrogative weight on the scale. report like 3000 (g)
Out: 680 (g)
